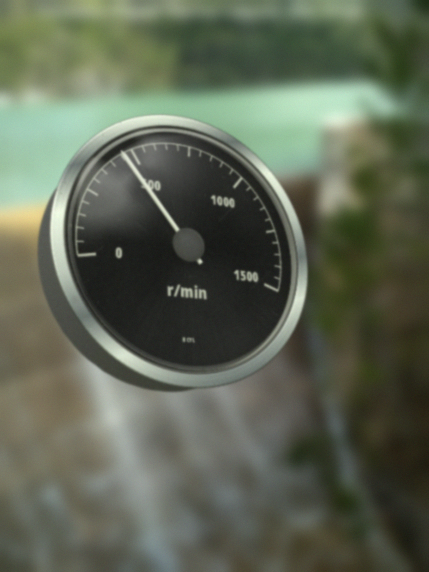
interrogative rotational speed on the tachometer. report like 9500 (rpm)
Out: 450 (rpm)
